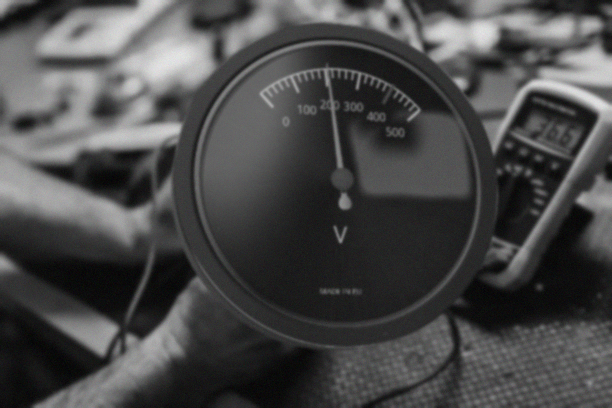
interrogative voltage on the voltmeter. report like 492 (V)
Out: 200 (V)
